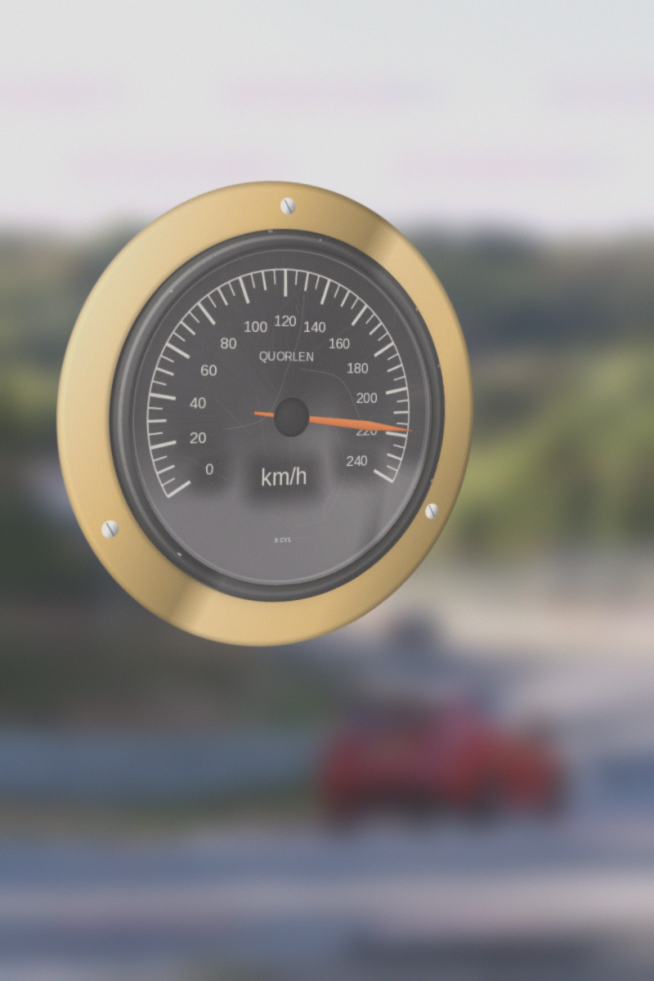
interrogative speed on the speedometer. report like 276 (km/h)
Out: 217.5 (km/h)
